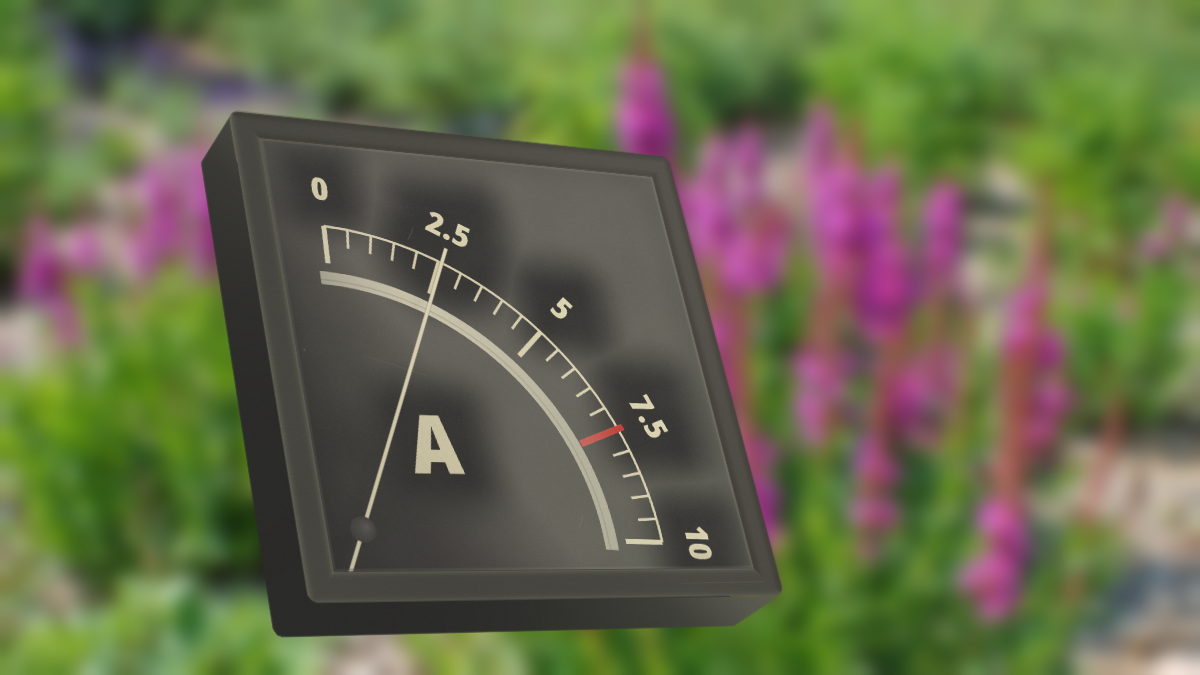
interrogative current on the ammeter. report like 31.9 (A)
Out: 2.5 (A)
